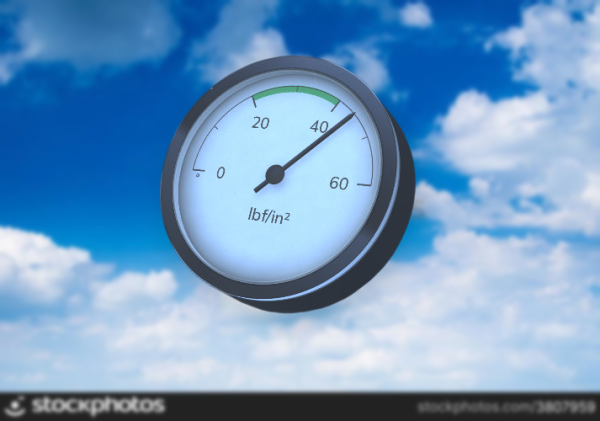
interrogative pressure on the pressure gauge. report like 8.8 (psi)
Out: 45 (psi)
